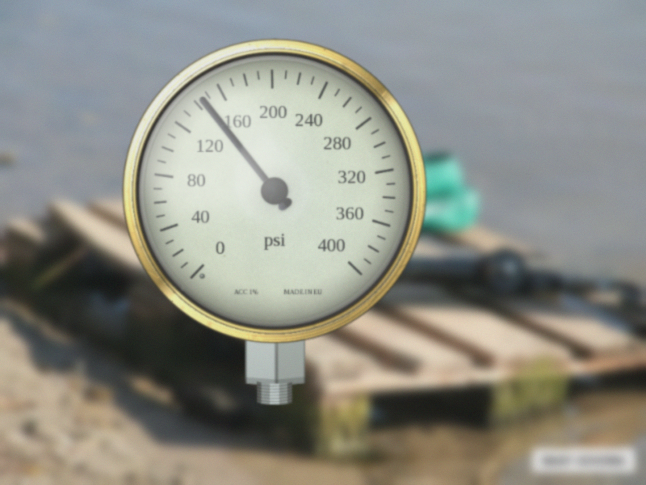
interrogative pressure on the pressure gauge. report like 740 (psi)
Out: 145 (psi)
